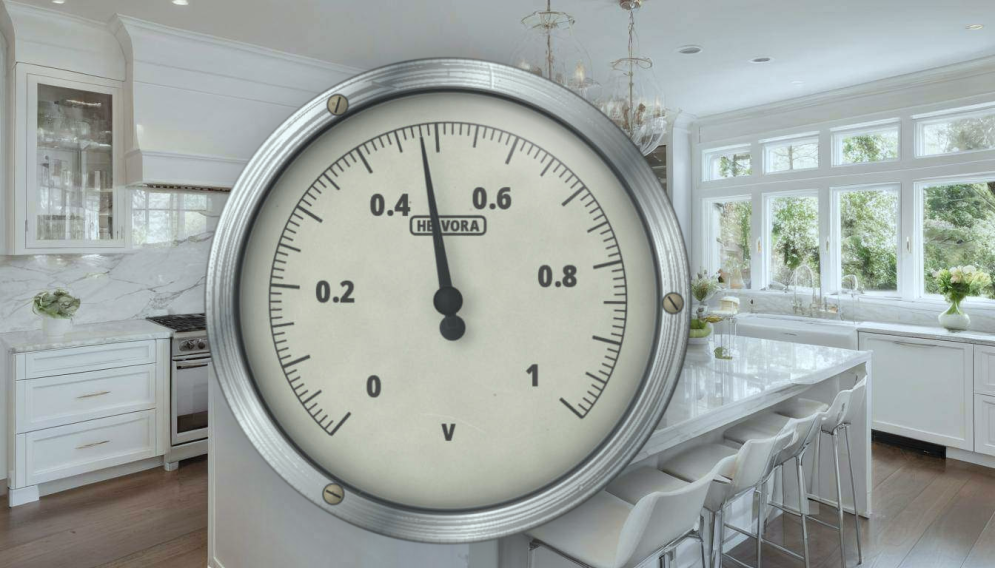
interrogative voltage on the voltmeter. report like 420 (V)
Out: 0.48 (V)
